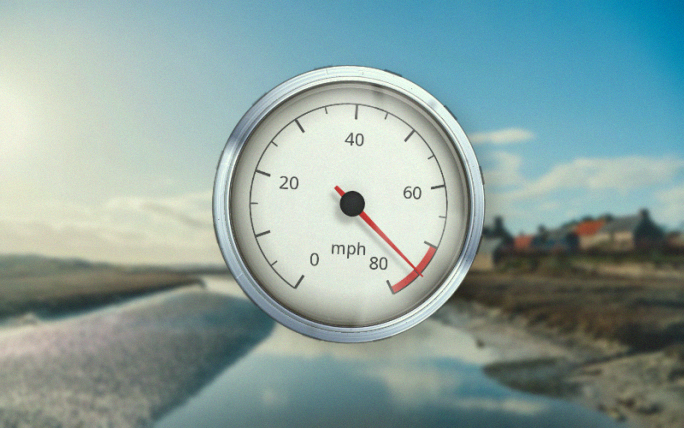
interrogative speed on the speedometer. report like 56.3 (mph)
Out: 75 (mph)
